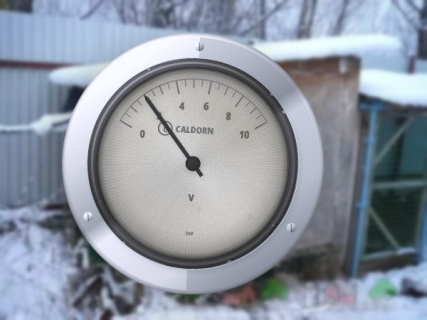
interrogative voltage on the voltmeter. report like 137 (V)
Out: 2 (V)
